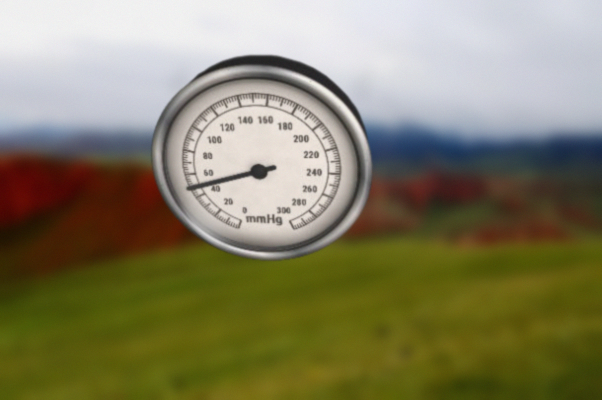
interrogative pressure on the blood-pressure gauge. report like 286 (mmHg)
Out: 50 (mmHg)
